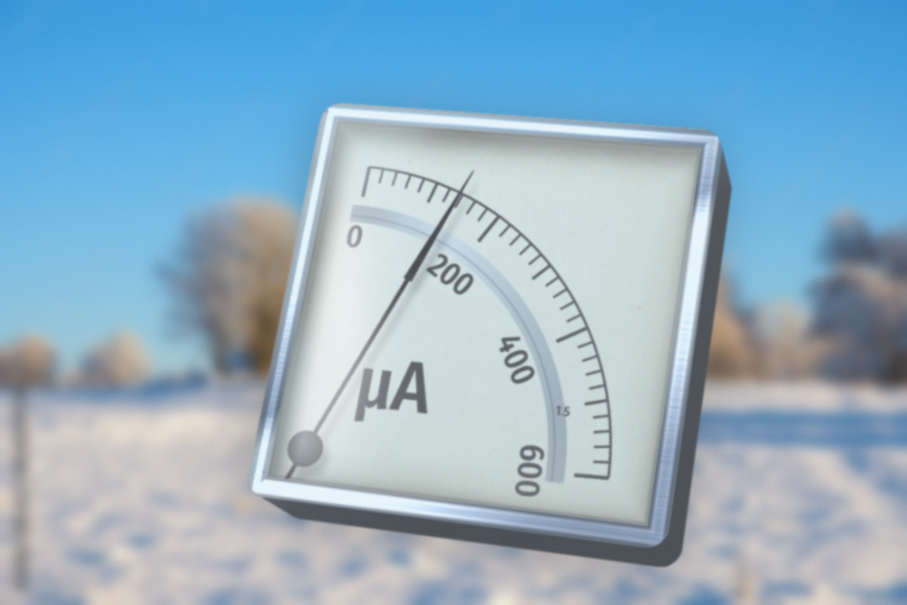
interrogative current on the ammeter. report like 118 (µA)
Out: 140 (µA)
